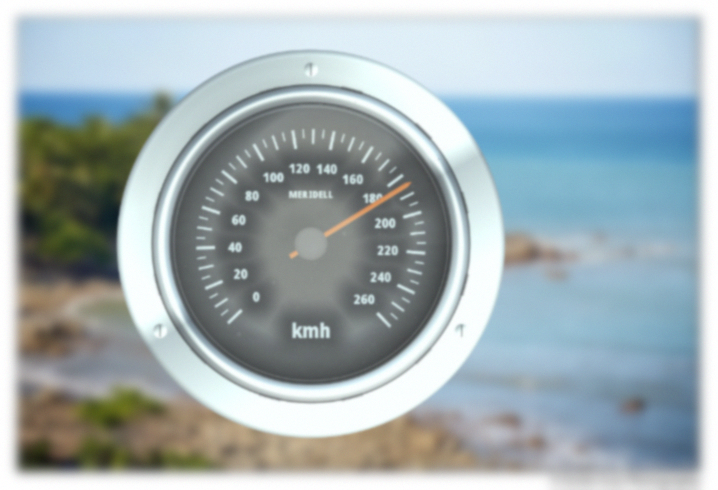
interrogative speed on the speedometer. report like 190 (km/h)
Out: 185 (km/h)
